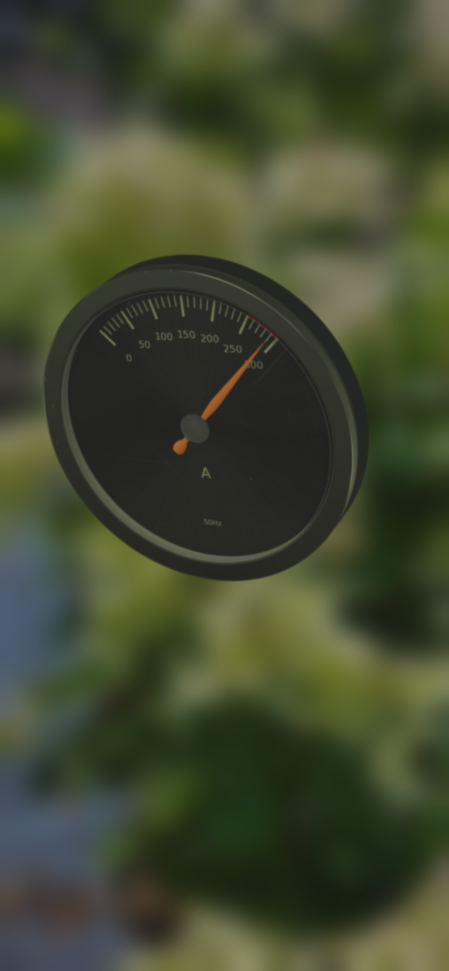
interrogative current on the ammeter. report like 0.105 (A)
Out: 290 (A)
